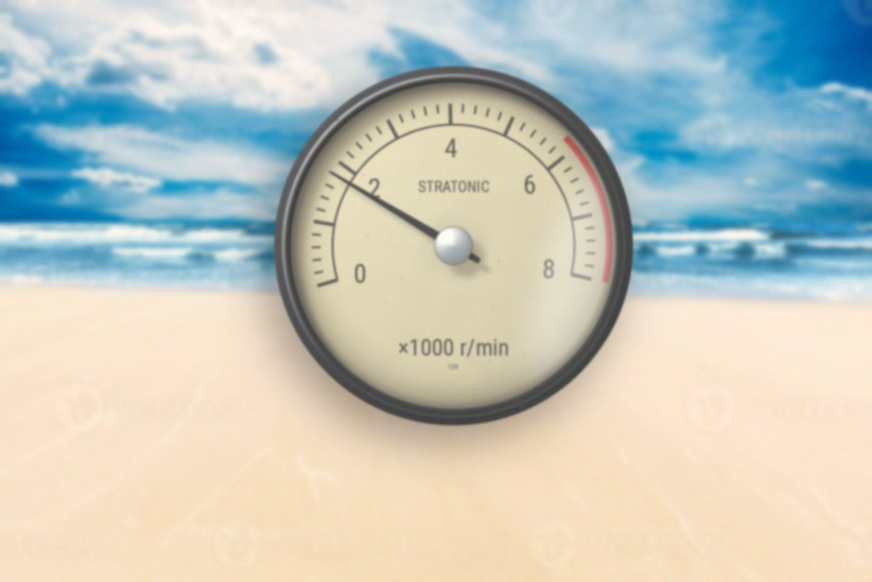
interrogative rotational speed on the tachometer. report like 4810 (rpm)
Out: 1800 (rpm)
